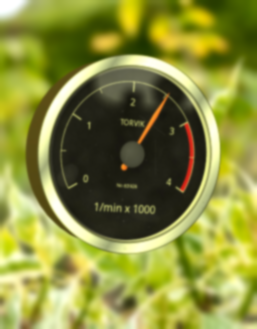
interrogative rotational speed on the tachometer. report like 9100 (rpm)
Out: 2500 (rpm)
